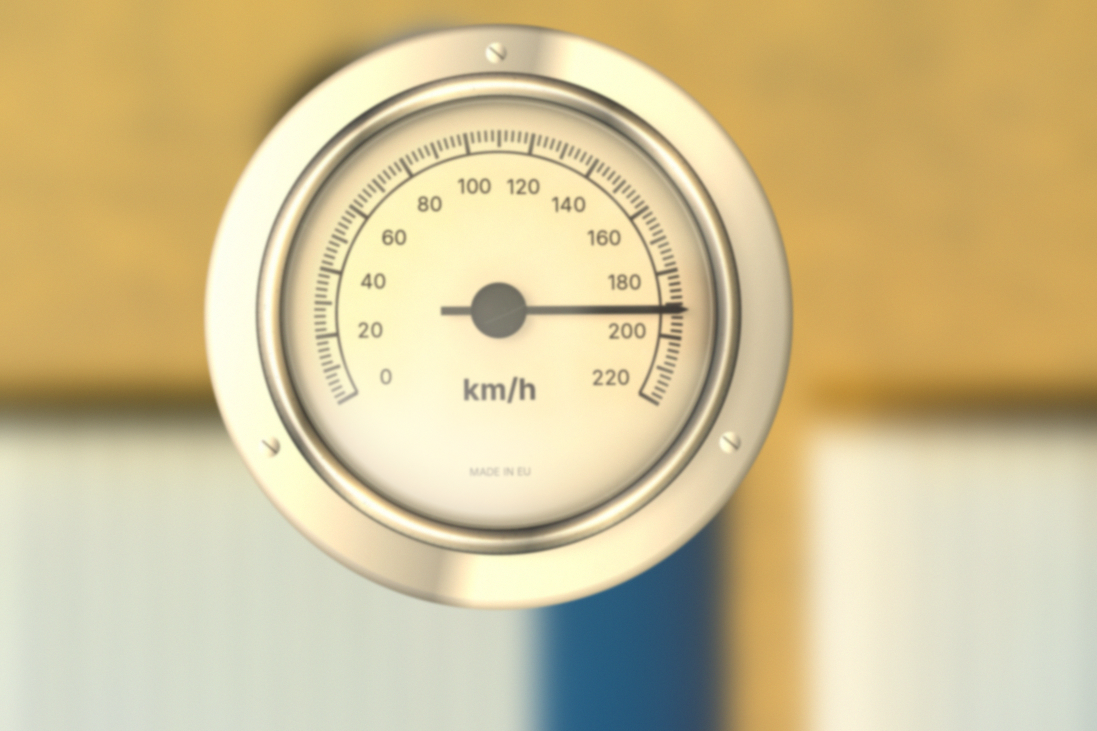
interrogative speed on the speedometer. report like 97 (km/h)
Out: 192 (km/h)
